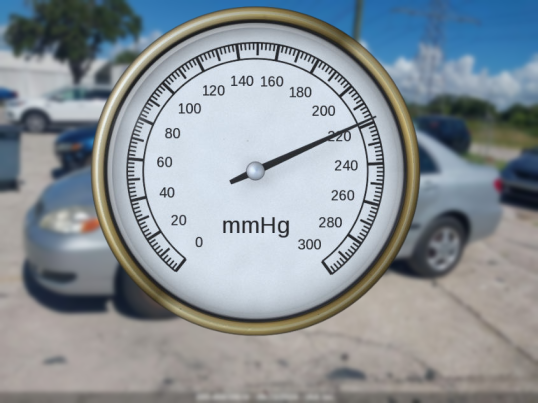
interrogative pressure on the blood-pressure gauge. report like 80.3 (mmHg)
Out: 218 (mmHg)
